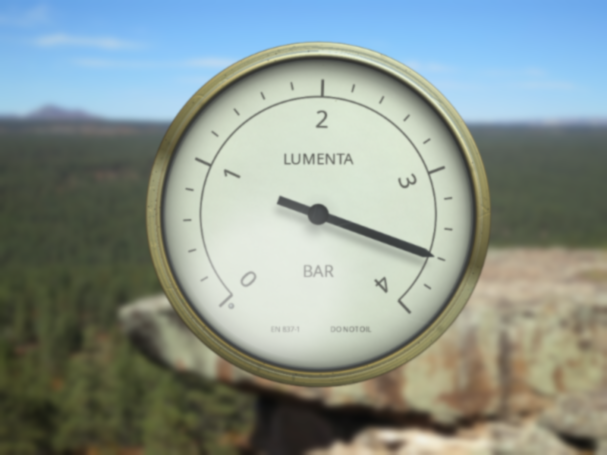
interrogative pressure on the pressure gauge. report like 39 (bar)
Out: 3.6 (bar)
